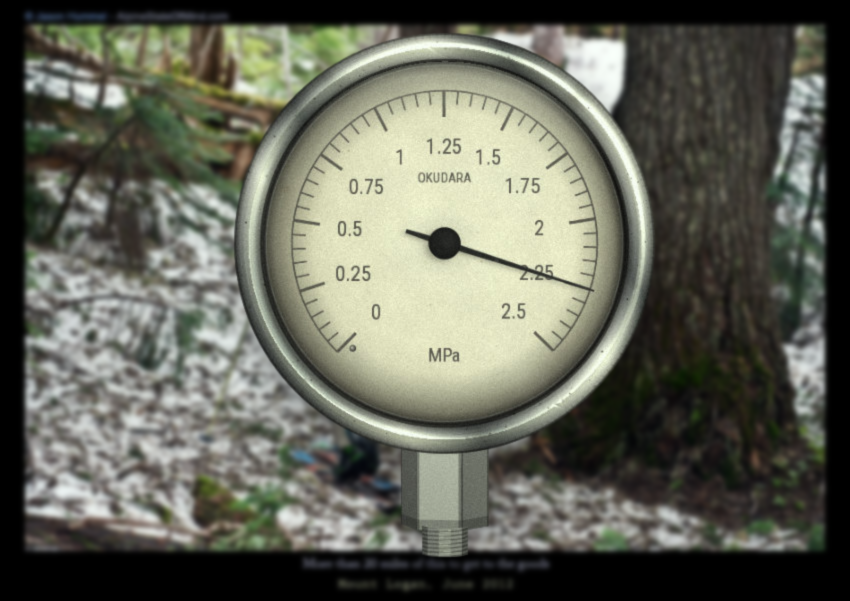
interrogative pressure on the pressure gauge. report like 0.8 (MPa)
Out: 2.25 (MPa)
